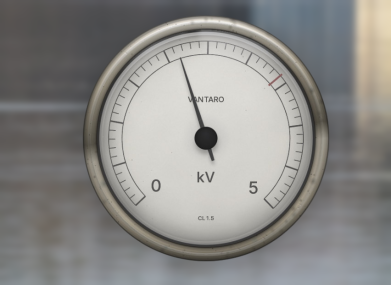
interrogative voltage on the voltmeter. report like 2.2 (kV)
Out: 2.15 (kV)
